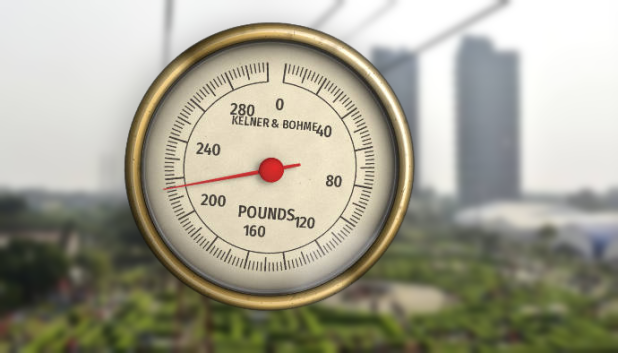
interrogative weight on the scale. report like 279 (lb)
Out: 216 (lb)
